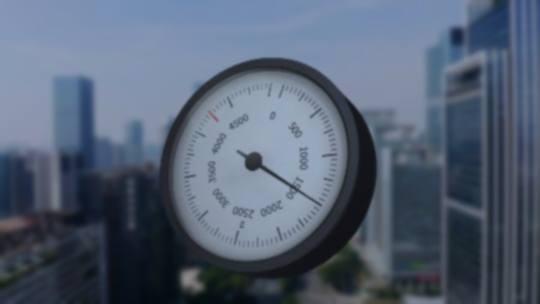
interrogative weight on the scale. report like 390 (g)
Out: 1500 (g)
